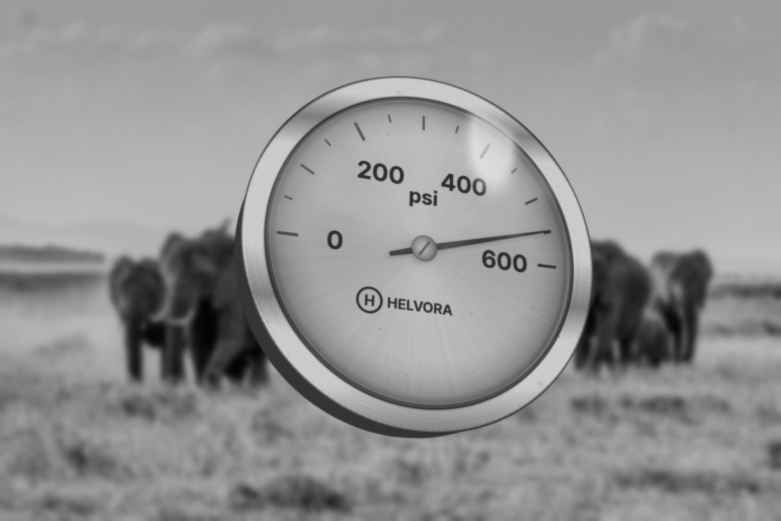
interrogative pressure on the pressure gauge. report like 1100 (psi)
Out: 550 (psi)
